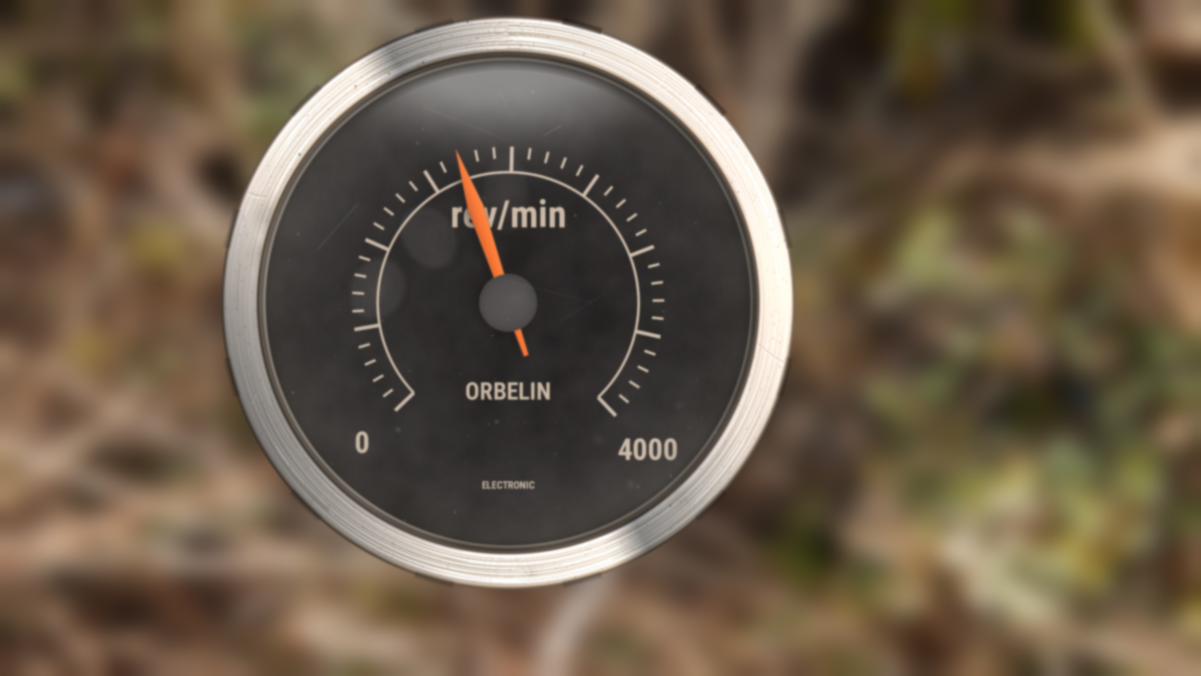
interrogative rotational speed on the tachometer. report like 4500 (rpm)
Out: 1700 (rpm)
